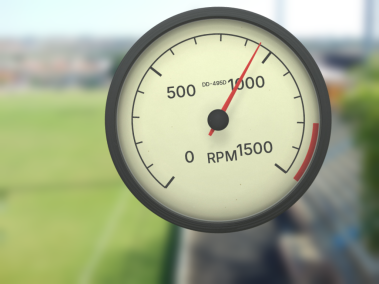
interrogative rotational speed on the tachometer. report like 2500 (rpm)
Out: 950 (rpm)
